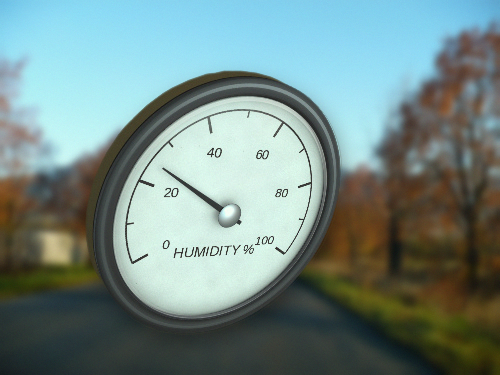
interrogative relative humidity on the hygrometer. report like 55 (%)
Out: 25 (%)
